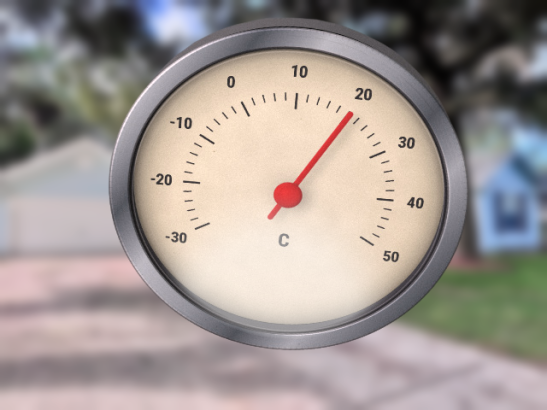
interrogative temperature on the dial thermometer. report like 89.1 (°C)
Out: 20 (°C)
